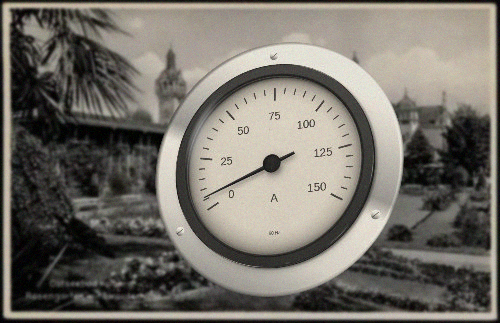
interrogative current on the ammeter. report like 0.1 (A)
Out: 5 (A)
